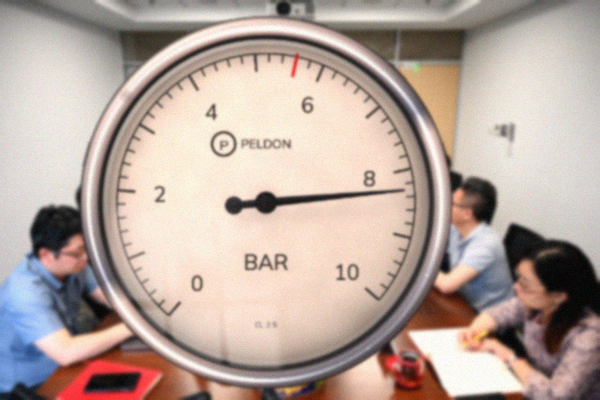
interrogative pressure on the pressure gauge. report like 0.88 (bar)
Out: 8.3 (bar)
